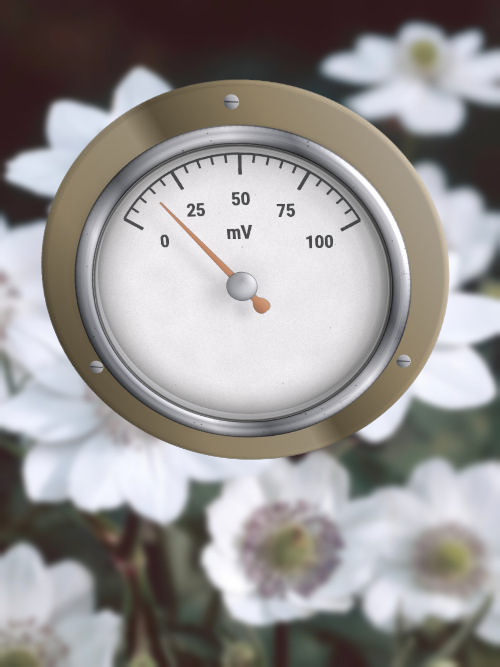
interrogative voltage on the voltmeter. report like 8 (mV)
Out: 15 (mV)
